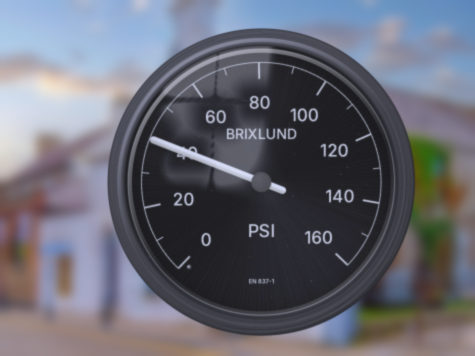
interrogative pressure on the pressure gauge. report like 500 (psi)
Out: 40 (psi)
